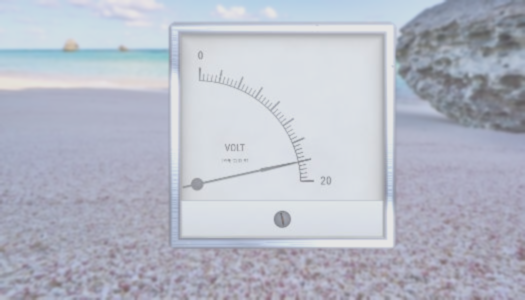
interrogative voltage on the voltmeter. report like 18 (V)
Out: 17.5 (V)
